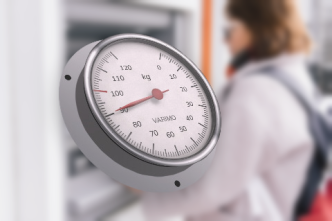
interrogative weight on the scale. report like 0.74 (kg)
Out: 90 (kg)
